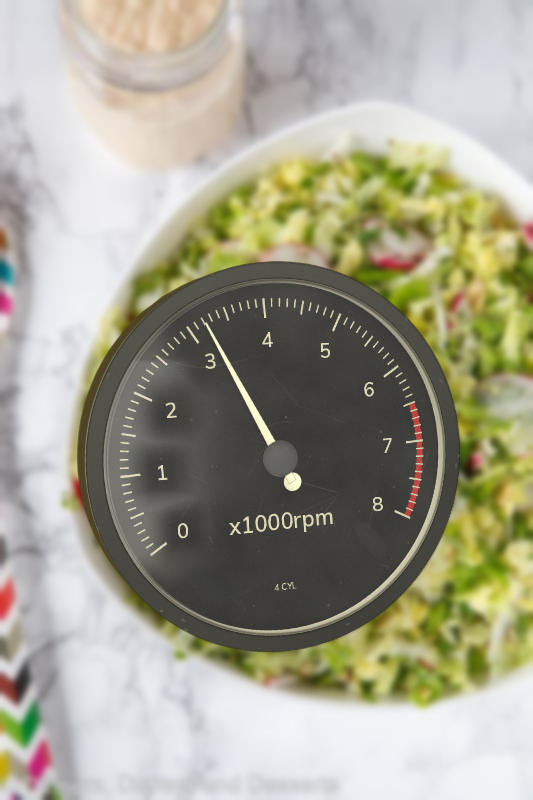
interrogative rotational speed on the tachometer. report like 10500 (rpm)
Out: 3200 (rpm)
